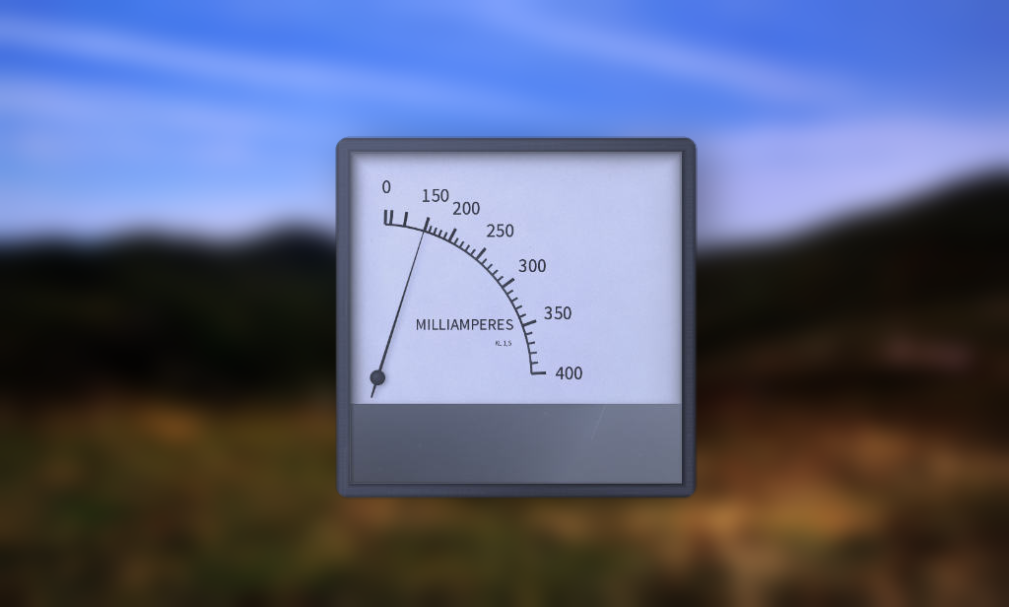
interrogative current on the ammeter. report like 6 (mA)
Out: 150 (mA)
